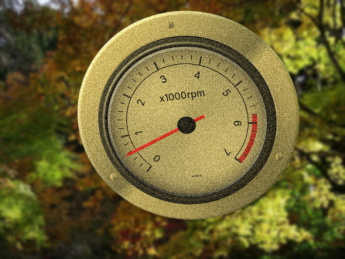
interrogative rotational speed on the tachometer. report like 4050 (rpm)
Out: 600 (rpm)
